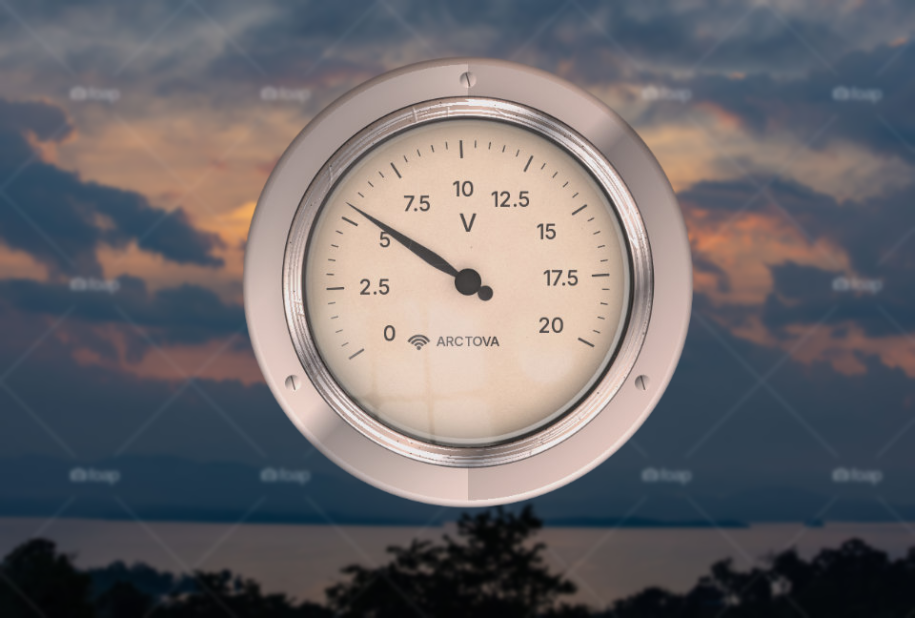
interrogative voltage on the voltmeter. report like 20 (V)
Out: 5.5 (V)
